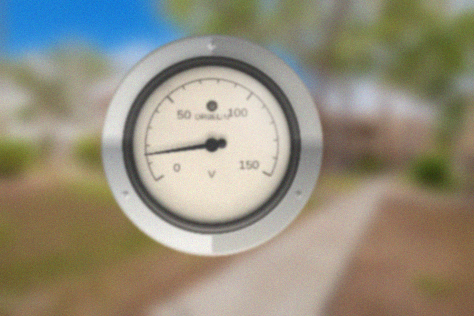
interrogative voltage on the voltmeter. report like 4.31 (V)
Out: 15 (V)
